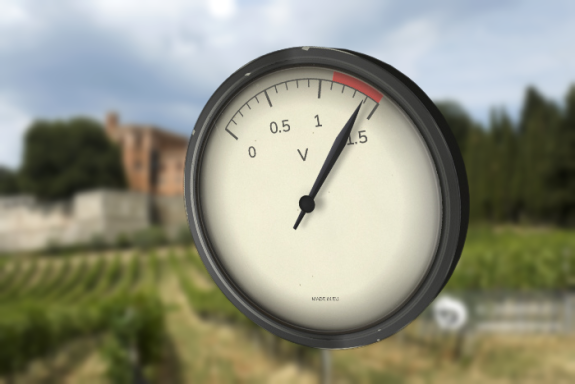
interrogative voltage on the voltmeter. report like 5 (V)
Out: 1.4 (V)
